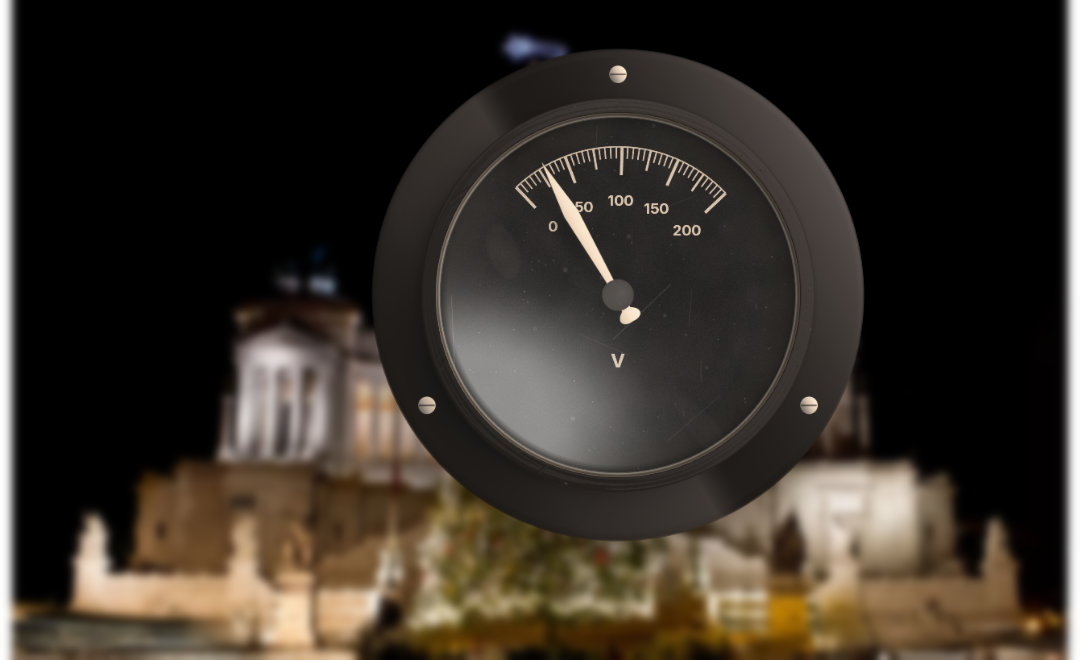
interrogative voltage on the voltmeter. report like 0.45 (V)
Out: 30 (V)
